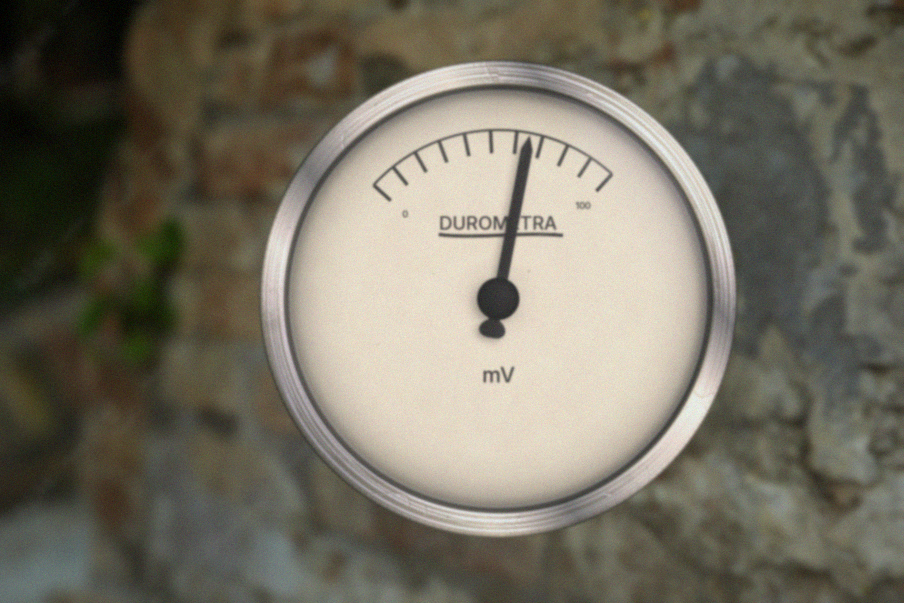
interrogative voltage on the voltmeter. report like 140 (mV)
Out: 65 (mV)
